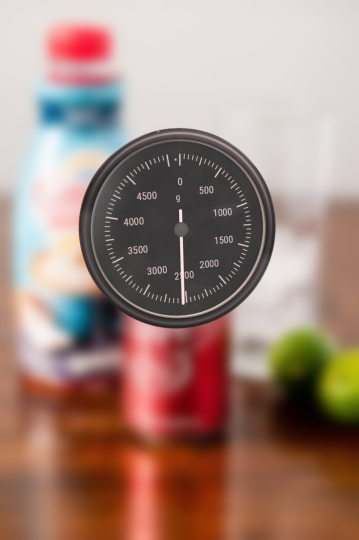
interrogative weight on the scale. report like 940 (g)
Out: 2550 (g)
